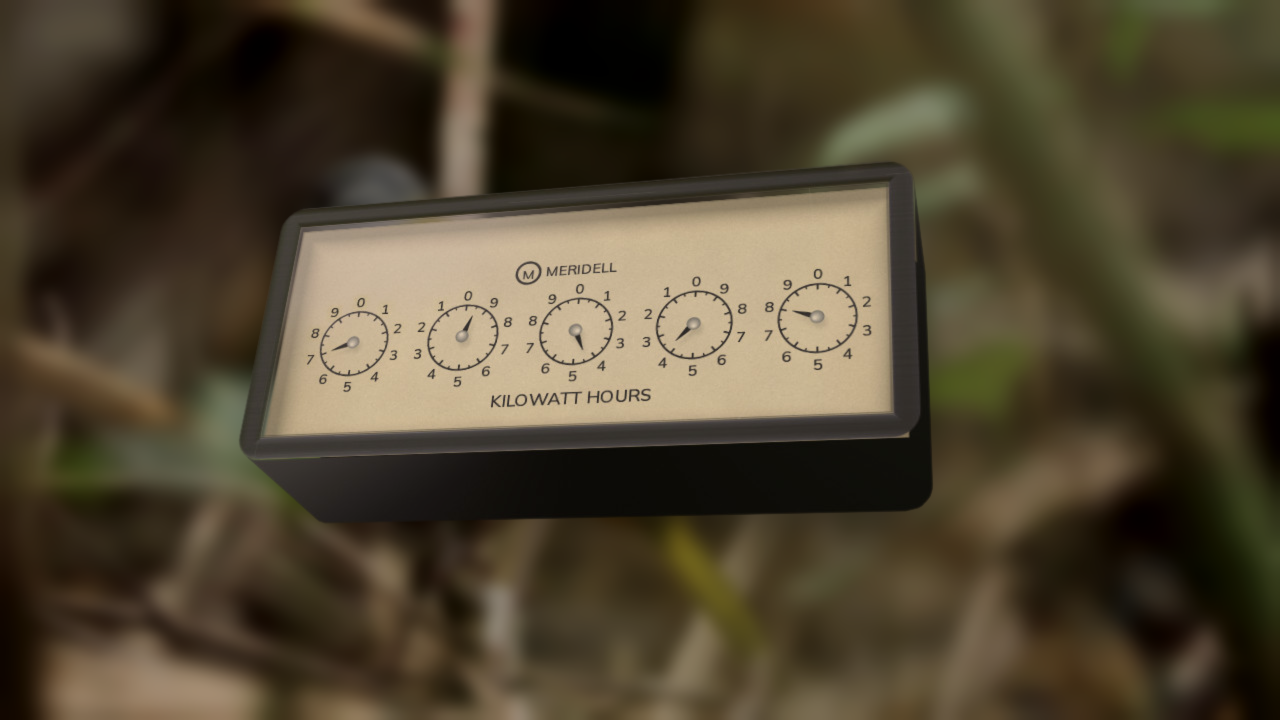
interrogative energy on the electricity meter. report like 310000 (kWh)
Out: 69438 (kWh)
